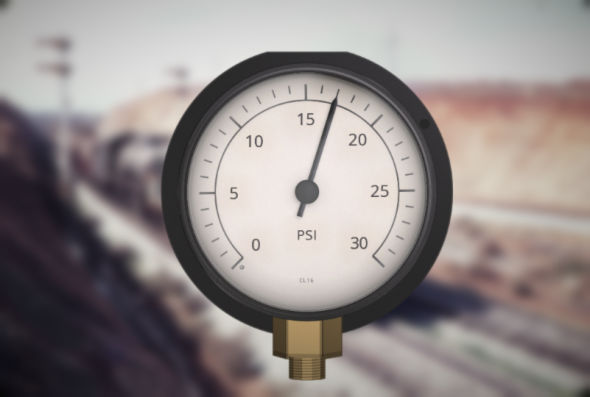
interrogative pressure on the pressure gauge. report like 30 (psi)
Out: 17 (psi)
